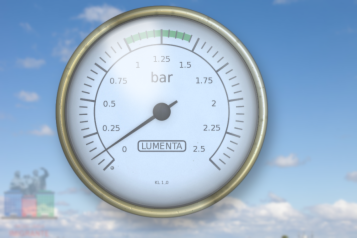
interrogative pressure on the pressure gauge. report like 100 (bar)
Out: 0.1 (bar)
